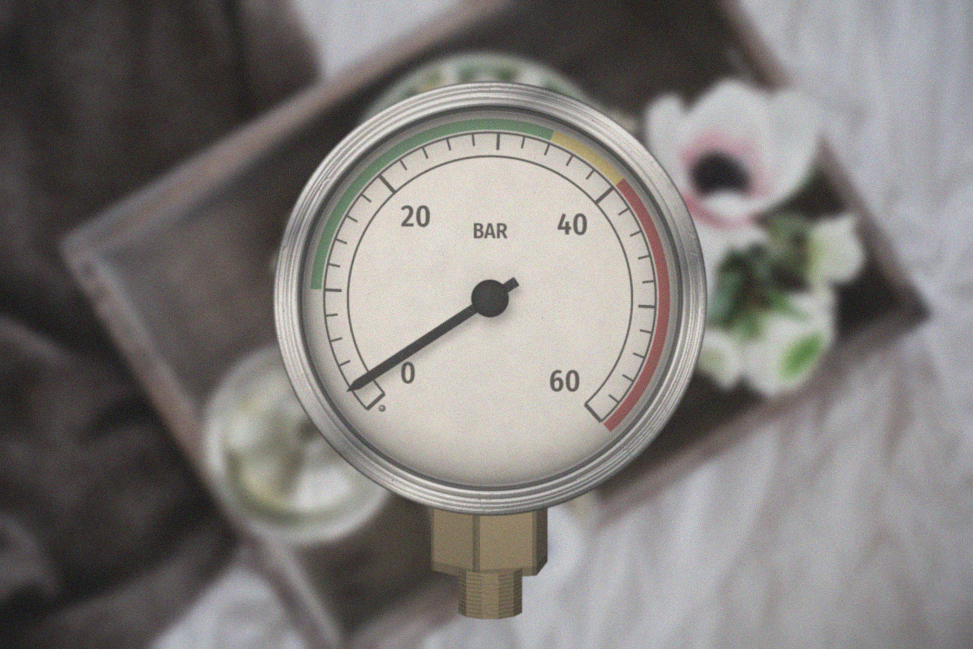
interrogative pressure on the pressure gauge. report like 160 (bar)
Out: 2 (bar)
